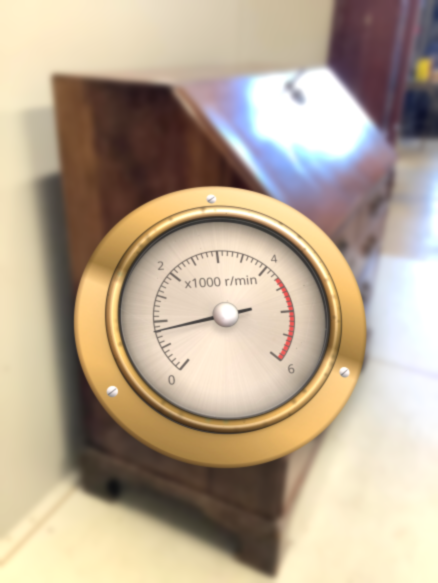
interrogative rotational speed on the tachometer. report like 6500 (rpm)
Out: 800 (rpm)
